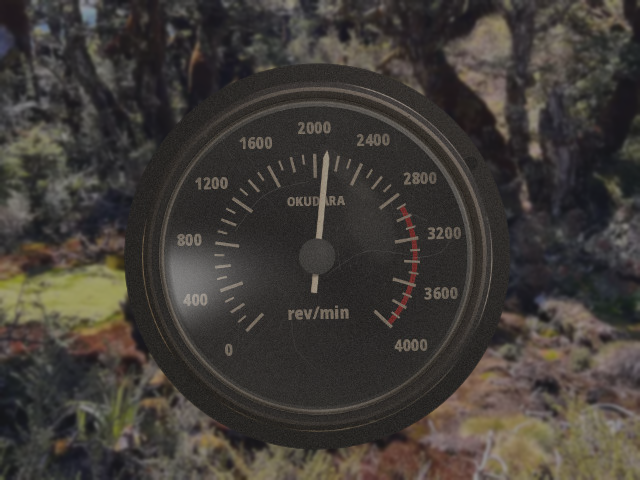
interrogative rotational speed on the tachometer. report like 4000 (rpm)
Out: 2100 (rpm)
